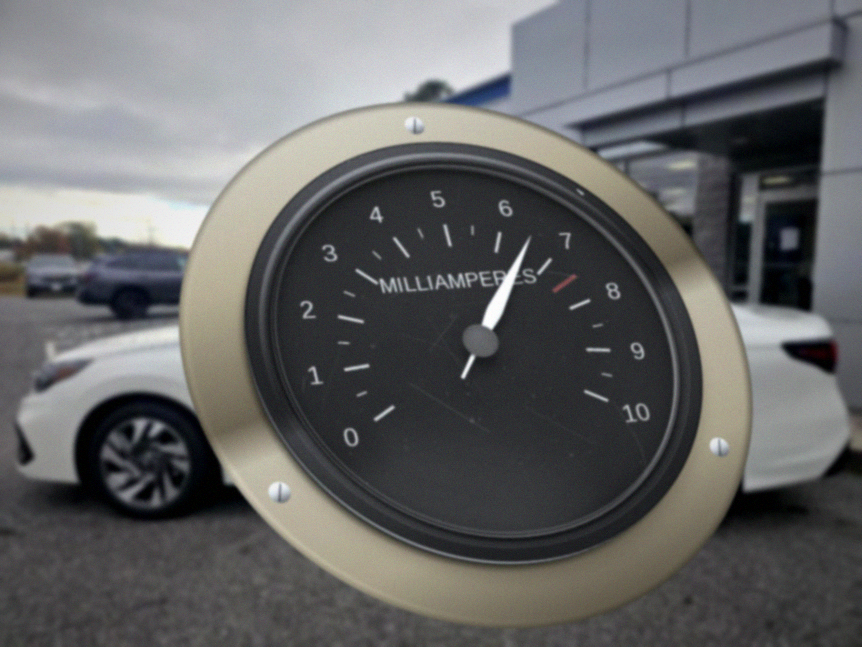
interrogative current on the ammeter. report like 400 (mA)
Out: 6.5 (mA)
